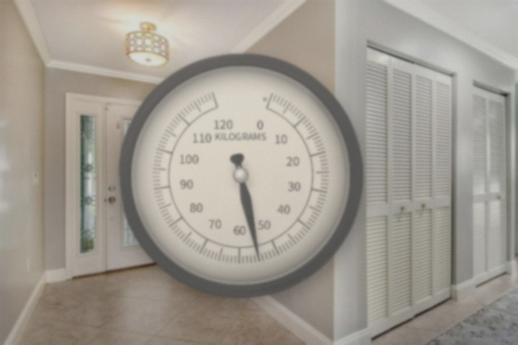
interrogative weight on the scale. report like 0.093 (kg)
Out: 55 (kg)
